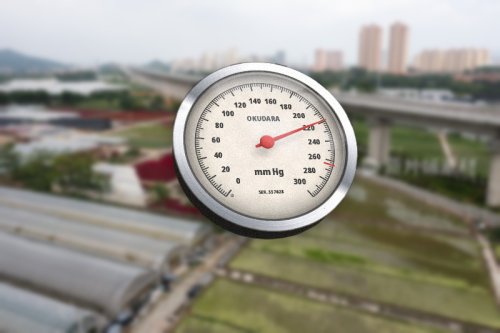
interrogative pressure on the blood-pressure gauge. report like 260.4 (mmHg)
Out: 220 (mmHg)
